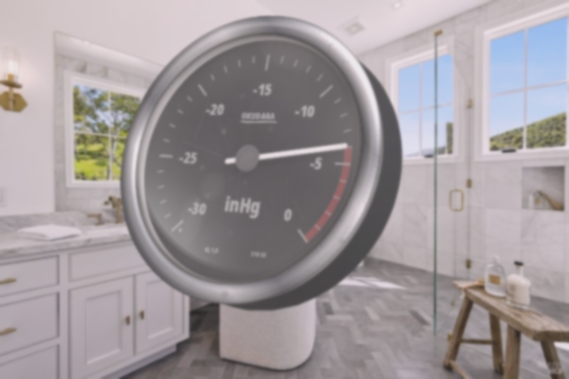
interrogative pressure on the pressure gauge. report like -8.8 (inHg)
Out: -6 (inHg)
